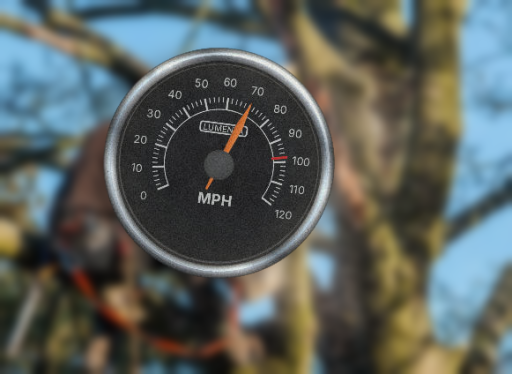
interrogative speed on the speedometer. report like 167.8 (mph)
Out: 70 (mph)
